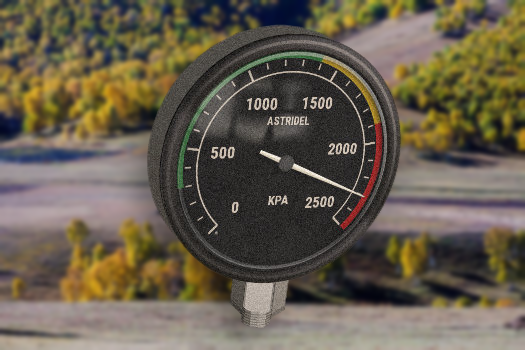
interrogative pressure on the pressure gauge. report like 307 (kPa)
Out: 2300 (kPa)
